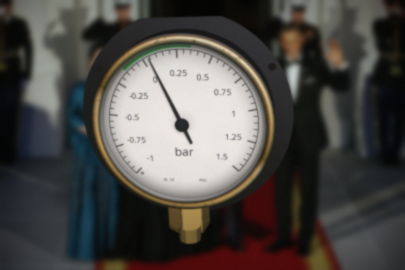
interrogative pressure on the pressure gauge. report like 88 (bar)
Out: 0.05 (bar)
